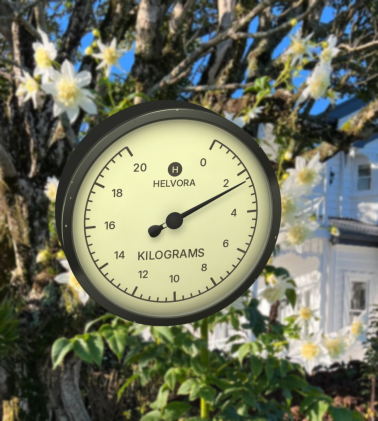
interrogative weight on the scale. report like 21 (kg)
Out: 2.4 (kg)
